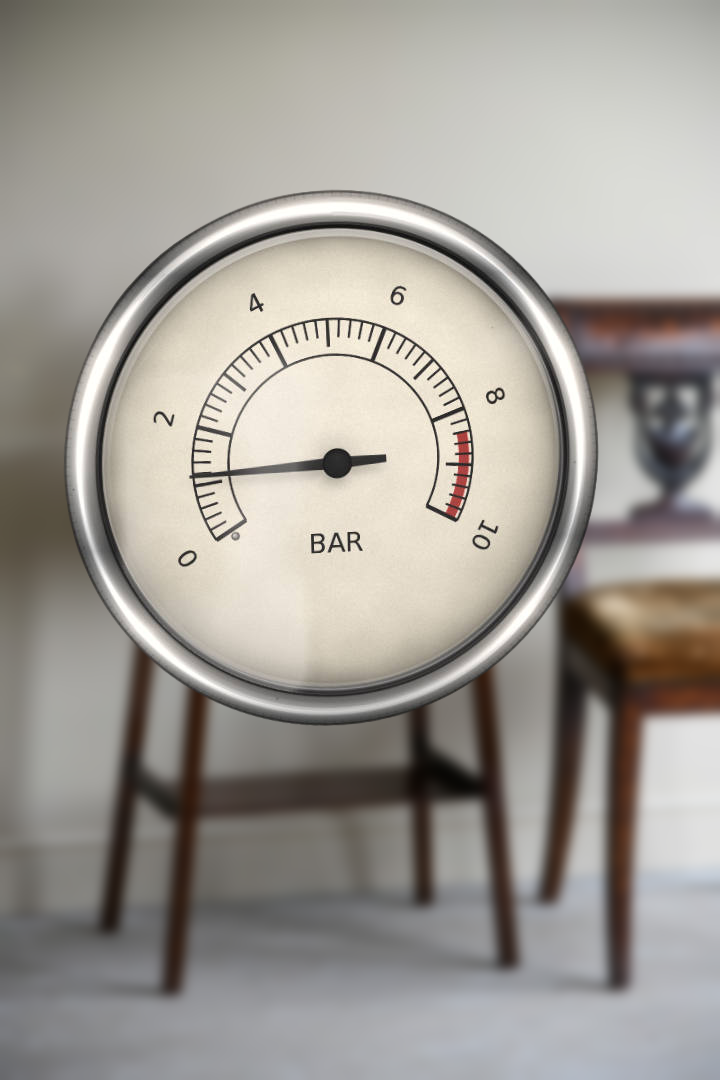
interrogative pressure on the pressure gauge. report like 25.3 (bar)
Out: 1.2 (bar)
